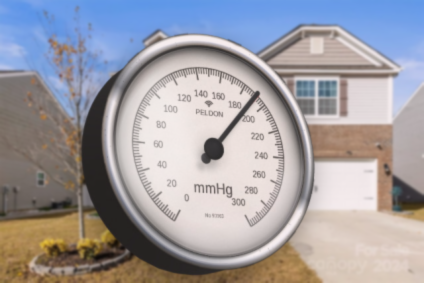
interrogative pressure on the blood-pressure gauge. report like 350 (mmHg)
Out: 190 (mmHg)
